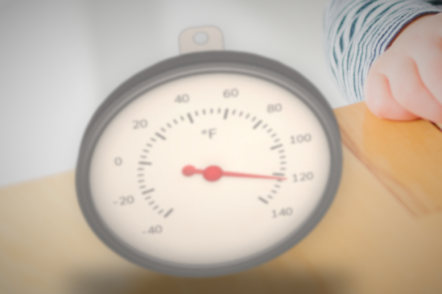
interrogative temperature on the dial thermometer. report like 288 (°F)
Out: 120 (°F)
